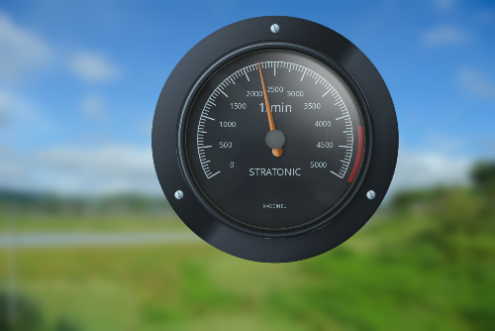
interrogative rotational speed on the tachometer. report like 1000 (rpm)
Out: 2250 (rpm)
